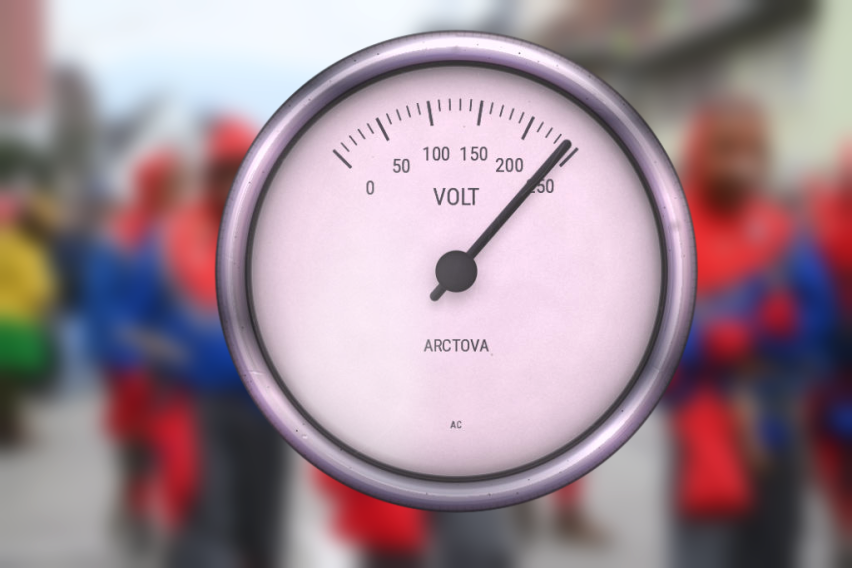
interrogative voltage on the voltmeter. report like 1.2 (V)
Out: 240 (V)
